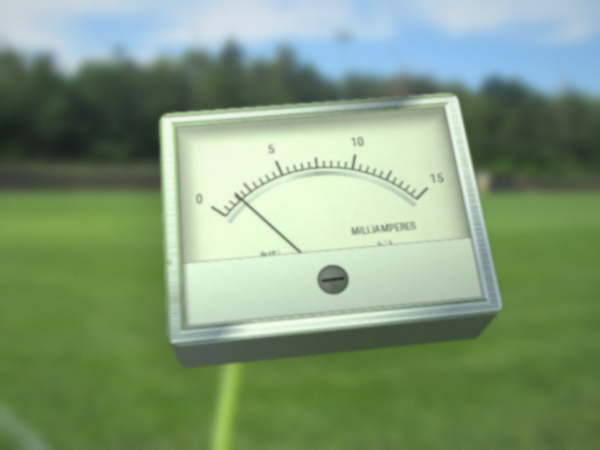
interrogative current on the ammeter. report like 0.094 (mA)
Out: 1.5 (mA)
